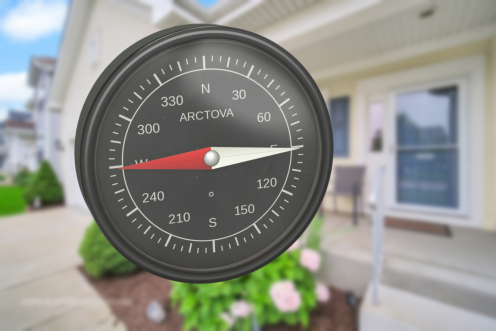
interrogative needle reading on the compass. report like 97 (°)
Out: 270 (°)
